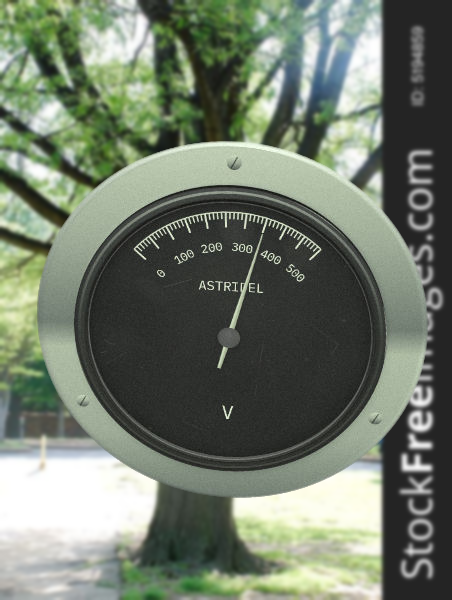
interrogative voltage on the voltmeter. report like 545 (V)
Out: 350 (V)
